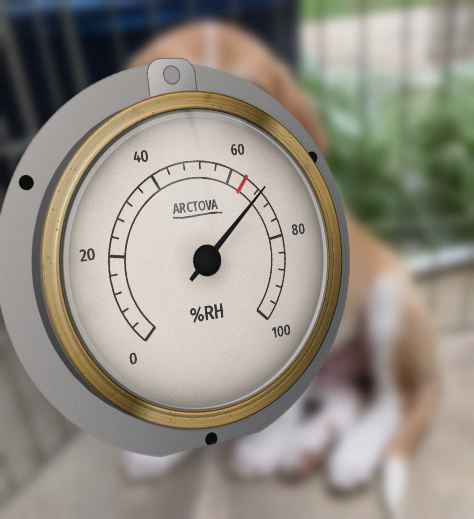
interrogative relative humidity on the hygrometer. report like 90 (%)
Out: 68 (%)
